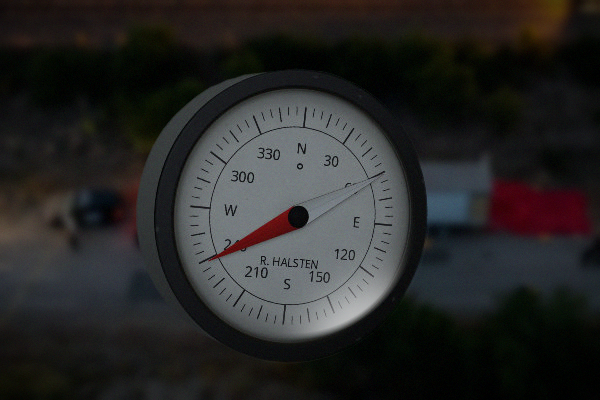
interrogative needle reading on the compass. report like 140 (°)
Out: 240 (°)
